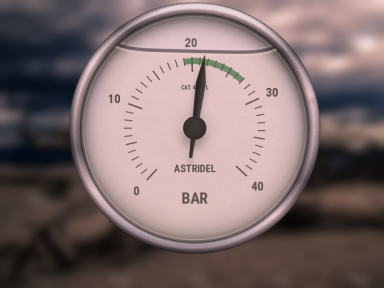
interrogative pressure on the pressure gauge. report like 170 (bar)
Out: 21.5 (bar)
